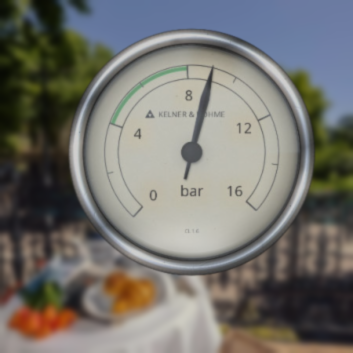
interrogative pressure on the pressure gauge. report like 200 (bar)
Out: 9 (bar)
